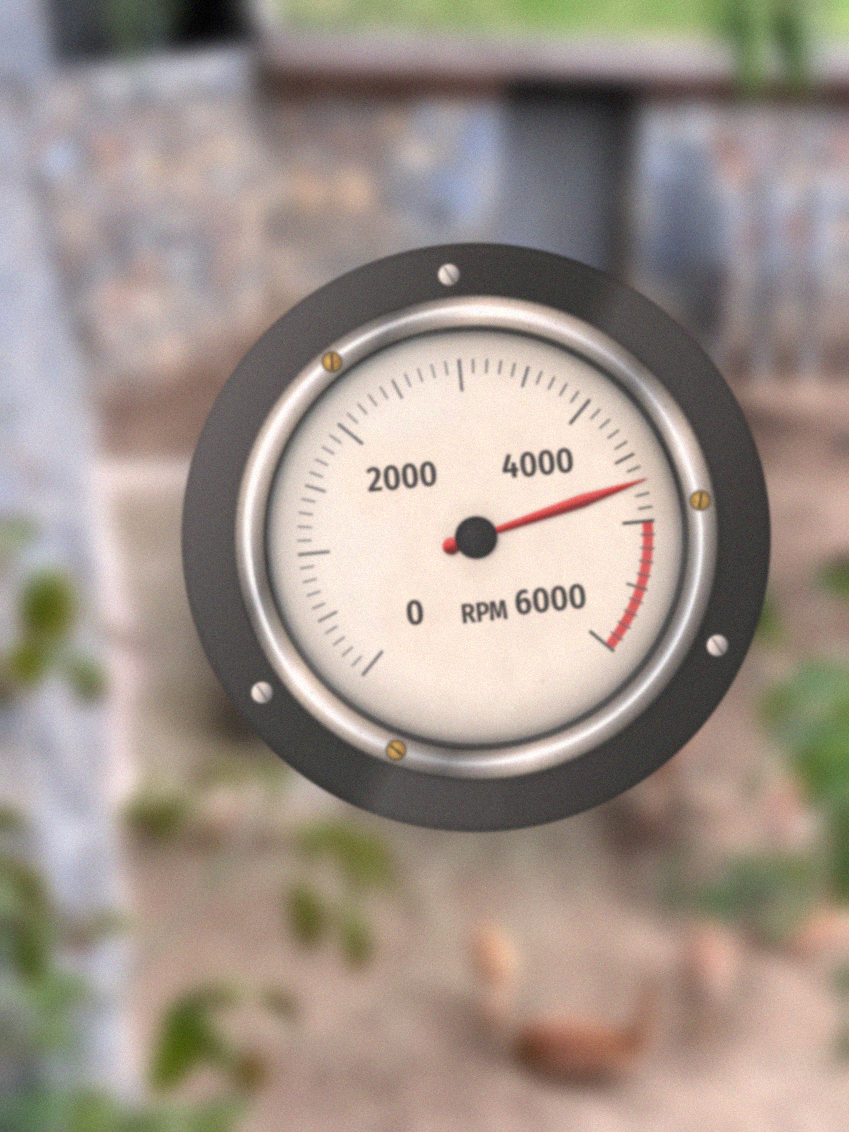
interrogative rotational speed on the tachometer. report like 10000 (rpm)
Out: 4700 (rpm)
